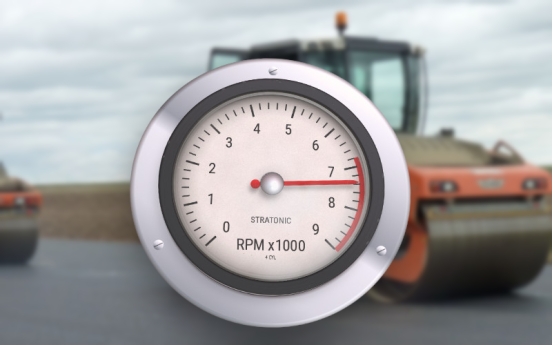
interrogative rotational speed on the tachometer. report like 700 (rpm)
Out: 7400 (rpm)
